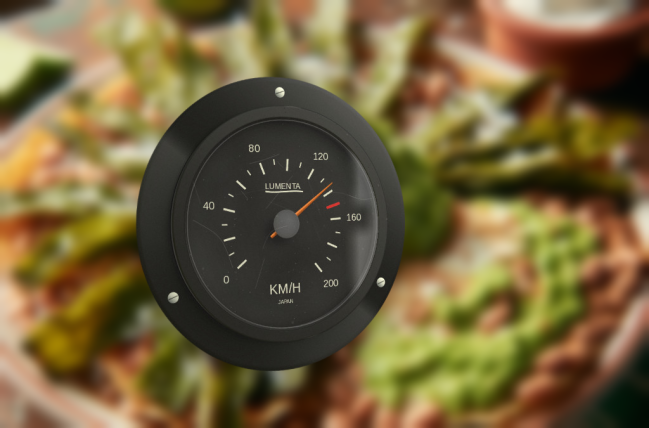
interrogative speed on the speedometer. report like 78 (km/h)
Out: 135 (km/h)
